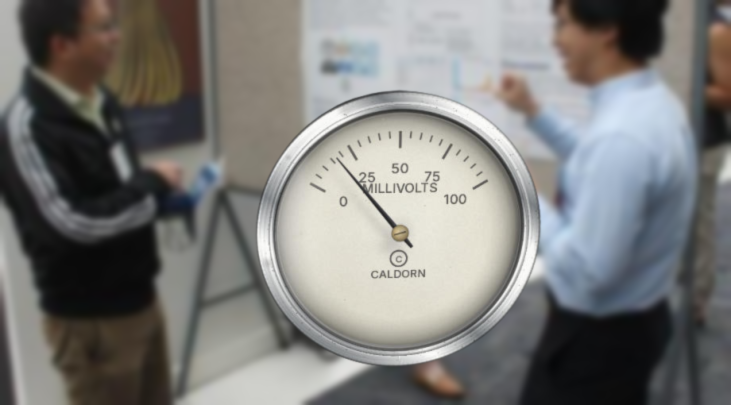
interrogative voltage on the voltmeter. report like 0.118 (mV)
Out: 17.5 (mV)
